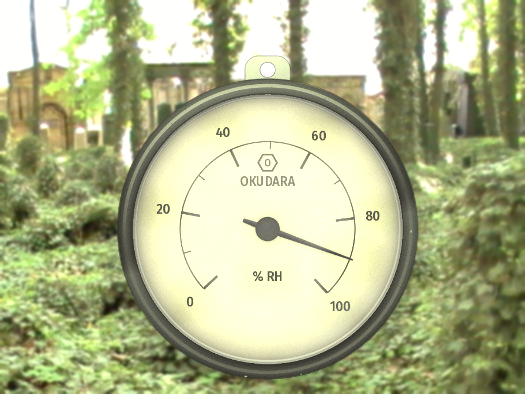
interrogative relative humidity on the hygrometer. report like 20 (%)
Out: 90 (%)
